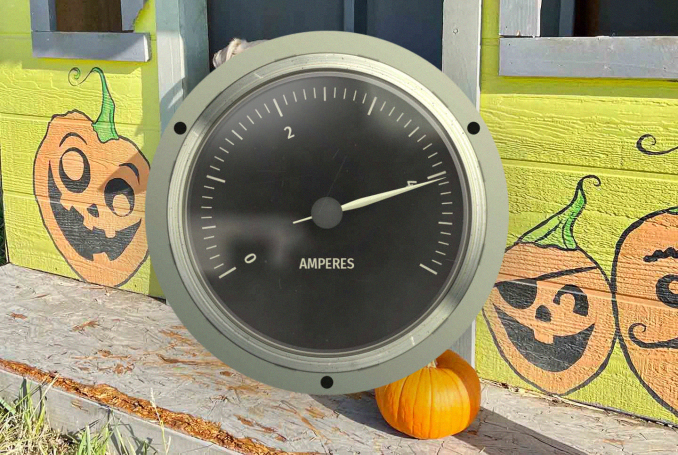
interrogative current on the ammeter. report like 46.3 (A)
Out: 4.05 (A)
